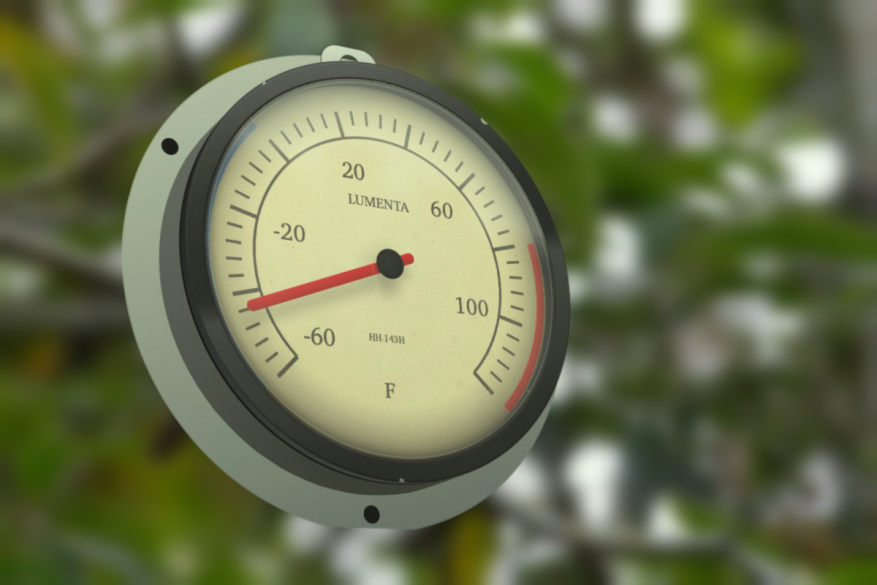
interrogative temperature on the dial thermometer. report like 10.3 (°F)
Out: -44 (°F)
